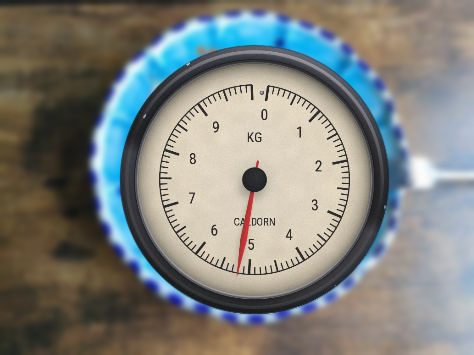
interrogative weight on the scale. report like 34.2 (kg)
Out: 5.2 (kg)
